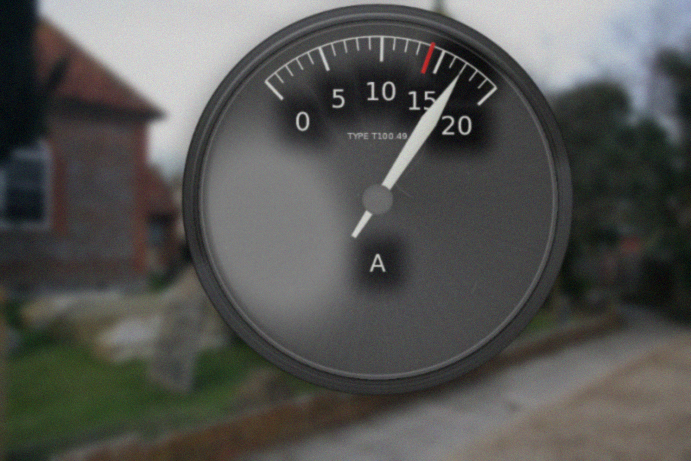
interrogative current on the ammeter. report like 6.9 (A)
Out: 17 (A)
